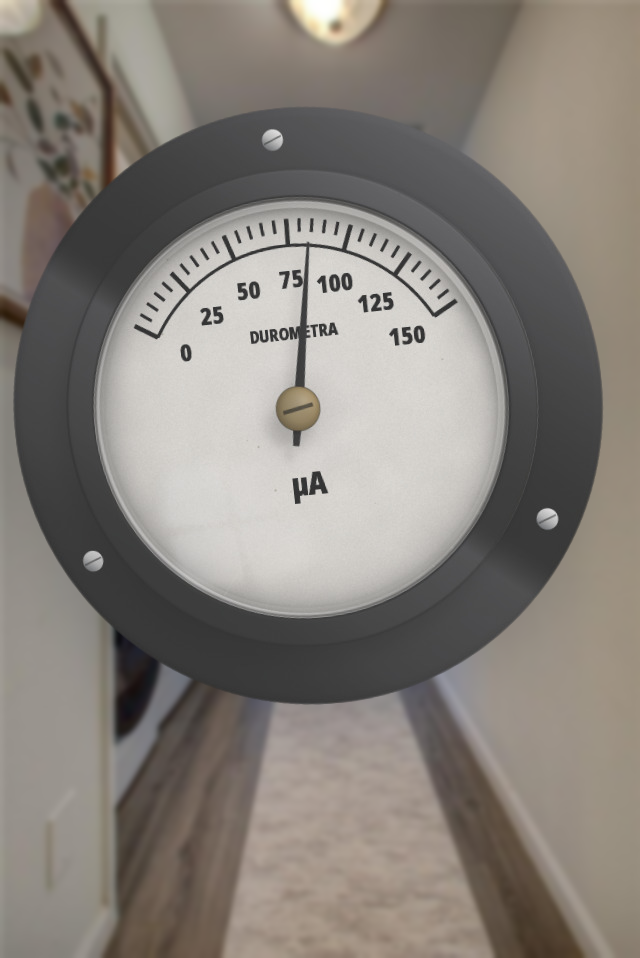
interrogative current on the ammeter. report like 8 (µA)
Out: 85 (µA)
